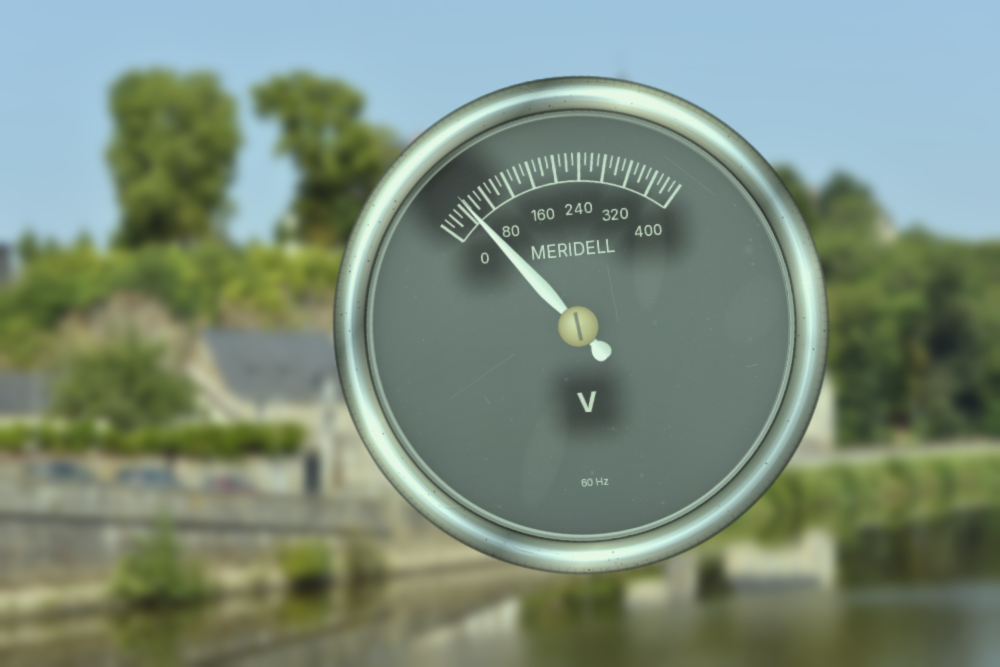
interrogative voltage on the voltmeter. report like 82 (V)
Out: 50 (V)
